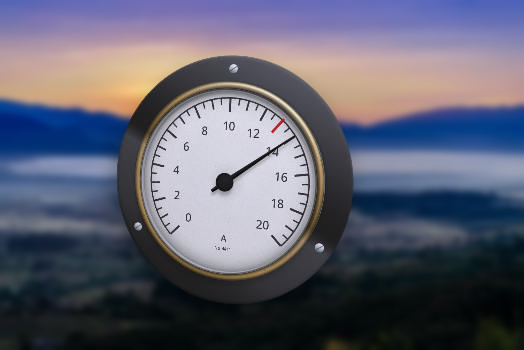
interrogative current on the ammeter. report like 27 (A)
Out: 14 (A)
